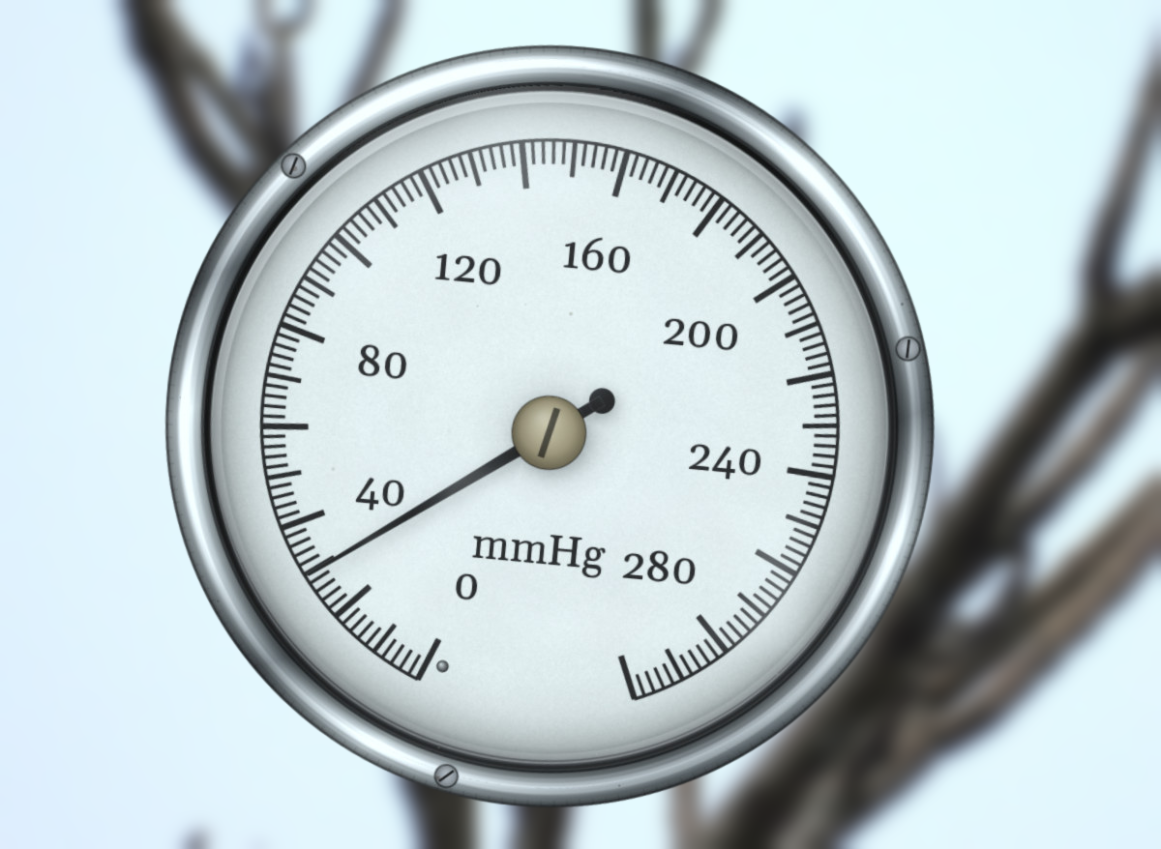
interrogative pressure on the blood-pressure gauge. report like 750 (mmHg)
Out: 30 (mmHg)
